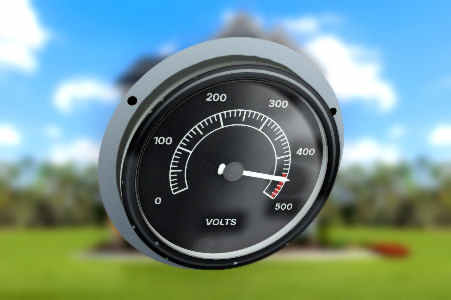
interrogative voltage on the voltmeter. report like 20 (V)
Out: 450 (V)
